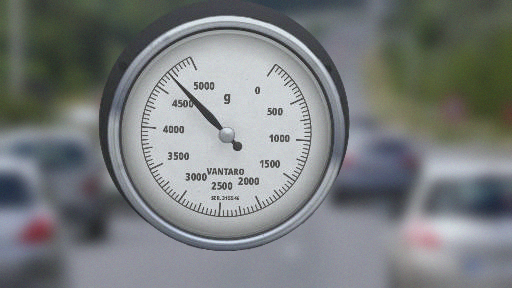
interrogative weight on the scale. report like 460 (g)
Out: 4700 (g)
